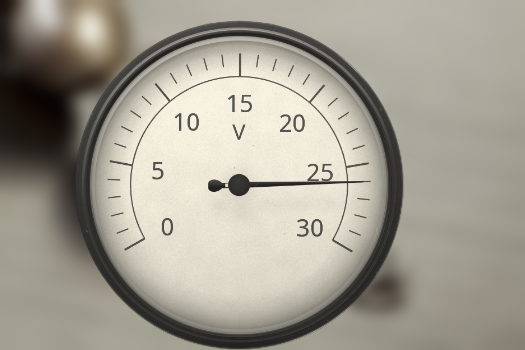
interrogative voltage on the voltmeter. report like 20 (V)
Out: 26 (V)
